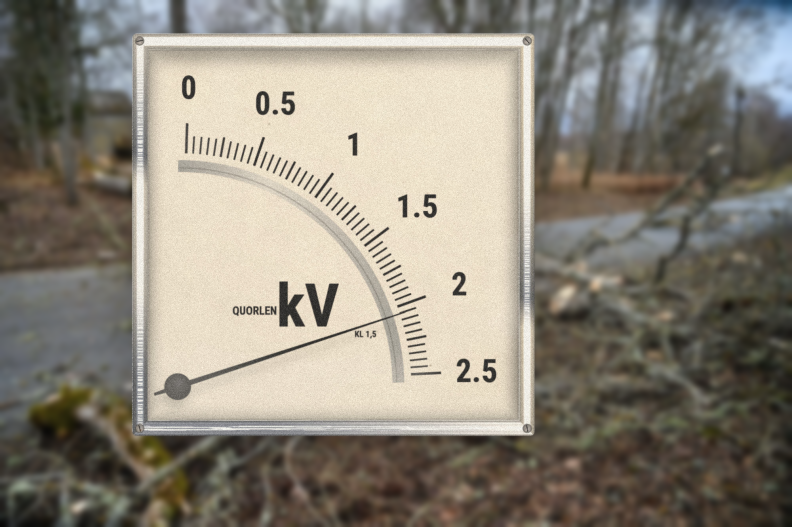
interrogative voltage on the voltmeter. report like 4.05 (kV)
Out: 2.05 (kV)
